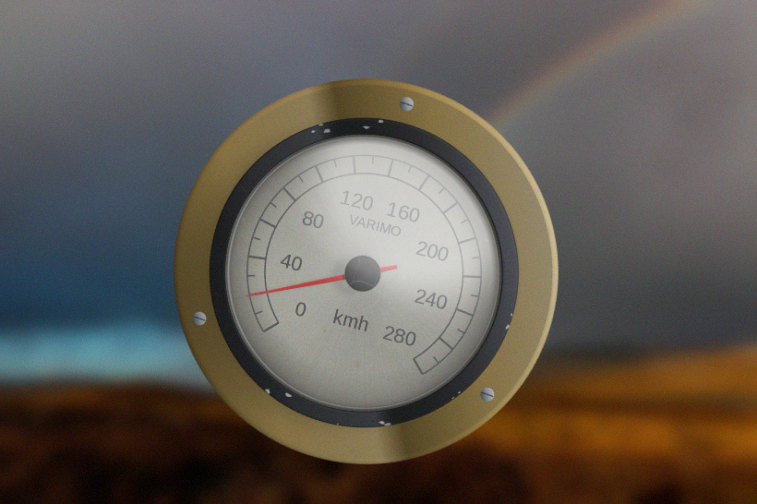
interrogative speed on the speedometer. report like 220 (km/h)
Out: 20 (km/h)
